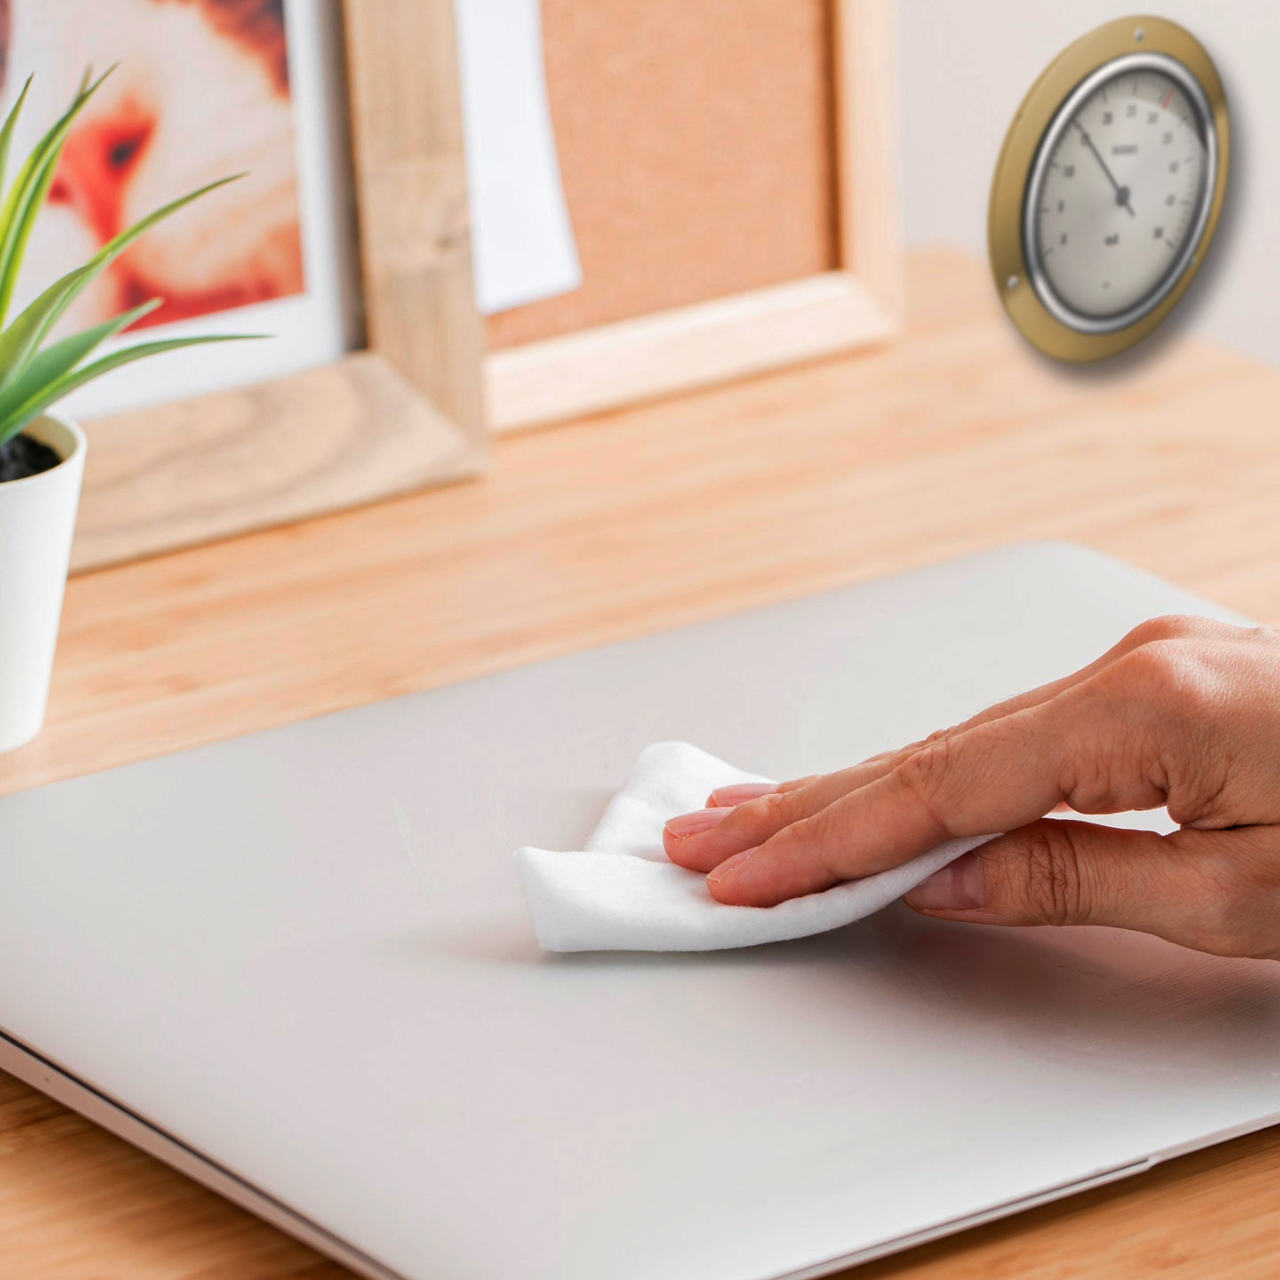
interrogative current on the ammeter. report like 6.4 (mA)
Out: 15 (mA)
